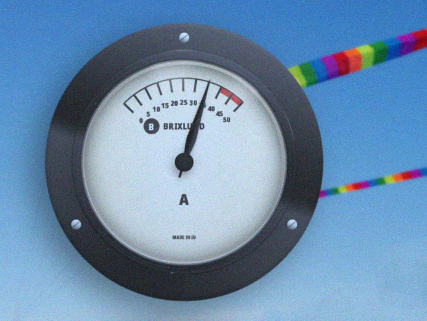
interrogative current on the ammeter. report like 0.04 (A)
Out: 35 (A)
